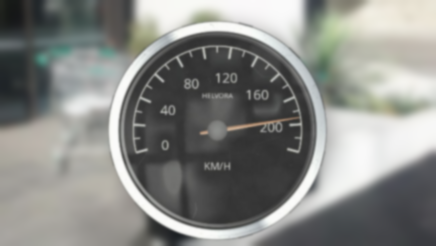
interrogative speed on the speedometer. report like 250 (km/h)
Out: 195 (km/h)
